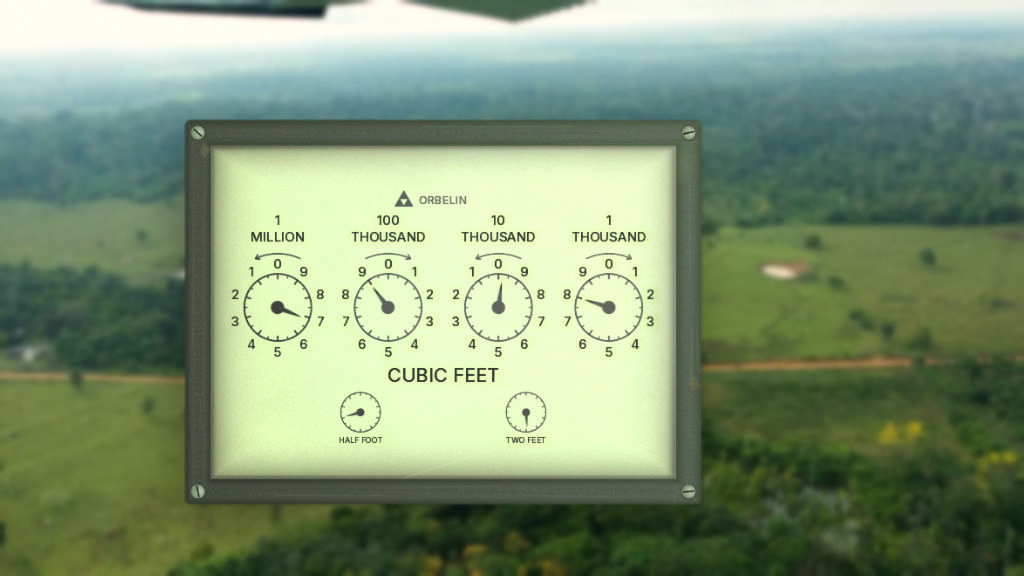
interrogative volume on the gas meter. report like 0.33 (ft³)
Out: 689800 (ft³)
